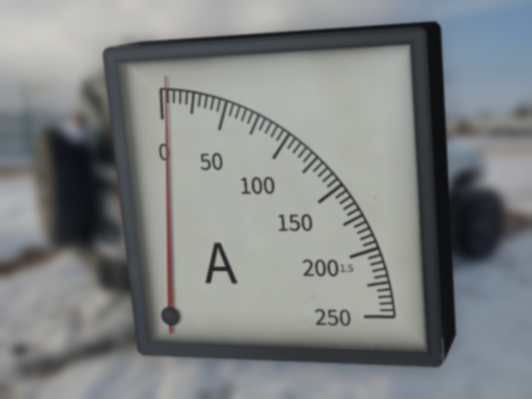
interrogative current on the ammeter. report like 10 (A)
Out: 5 (A)
